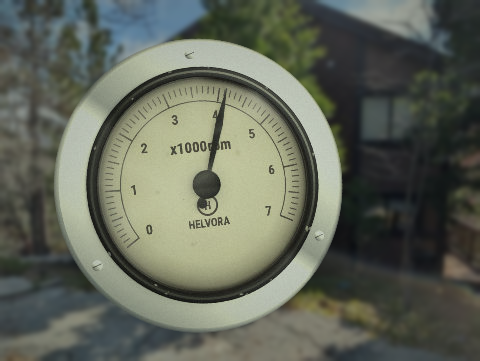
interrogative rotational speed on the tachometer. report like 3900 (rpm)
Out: 4100 (rpm)
